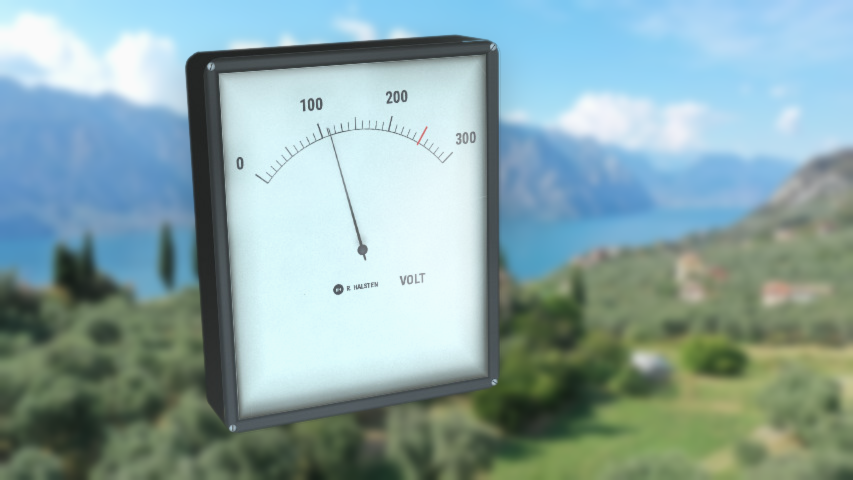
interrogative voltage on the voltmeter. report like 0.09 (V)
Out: 110 (V)
